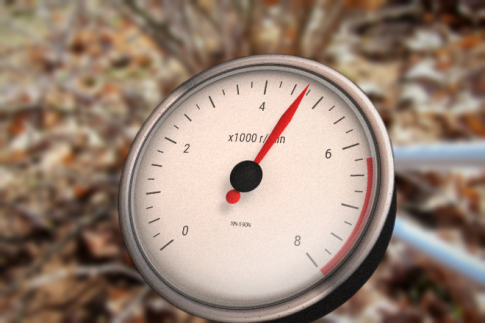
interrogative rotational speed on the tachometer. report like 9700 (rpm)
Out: 4750 (rpm)
